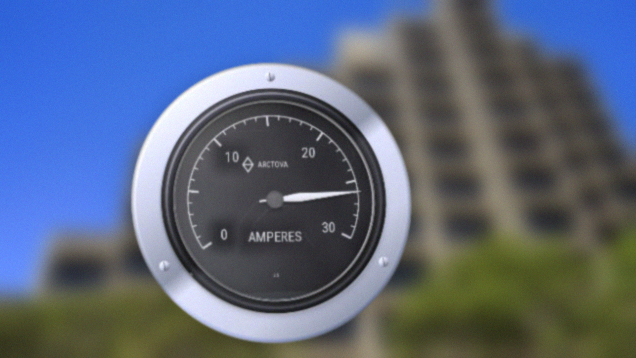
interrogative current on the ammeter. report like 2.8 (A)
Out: 26 (A)
